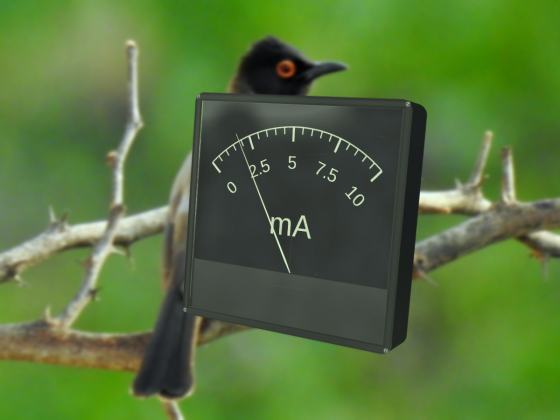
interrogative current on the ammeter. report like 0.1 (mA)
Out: 2 (mA)
